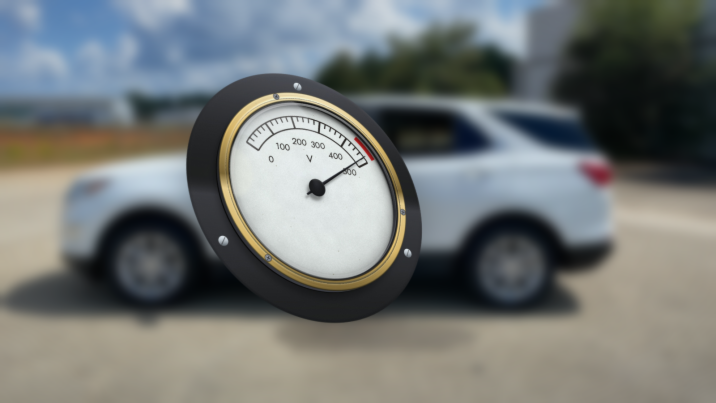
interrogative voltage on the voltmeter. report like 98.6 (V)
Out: 480 (V)
